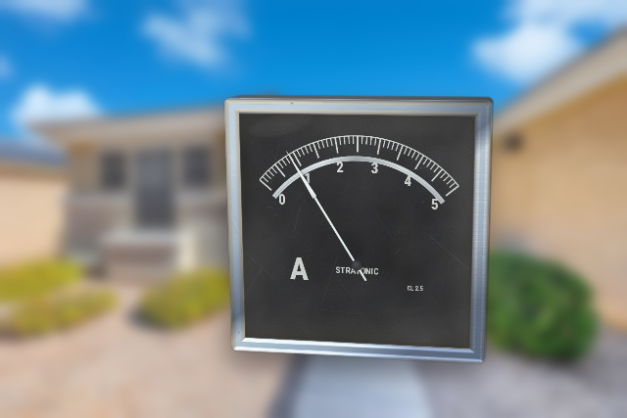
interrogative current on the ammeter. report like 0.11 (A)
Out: 0.9 (A)
